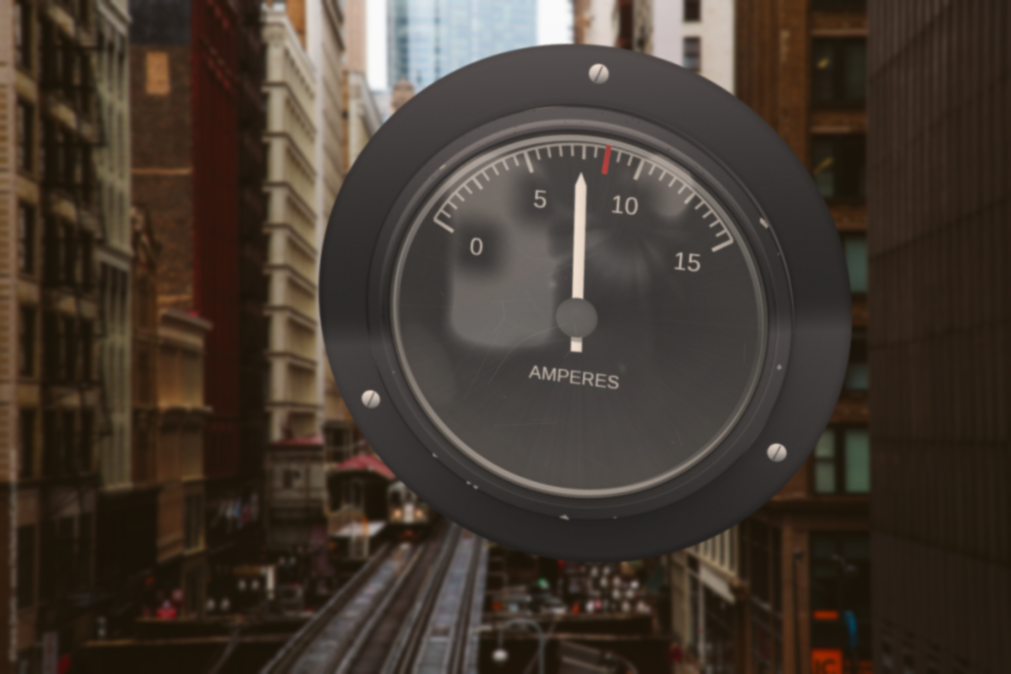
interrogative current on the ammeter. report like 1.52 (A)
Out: 7.5 (A)
